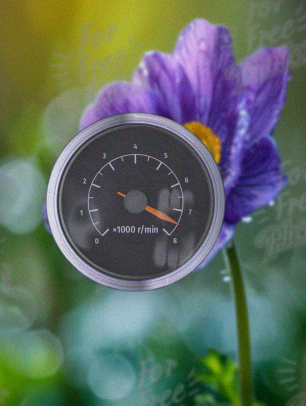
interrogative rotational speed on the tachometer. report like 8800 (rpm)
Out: 7500 (rpm)
